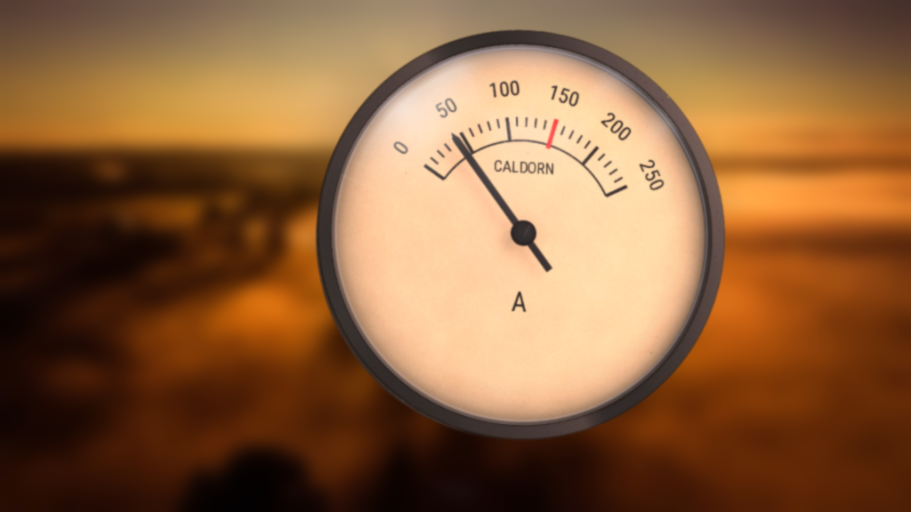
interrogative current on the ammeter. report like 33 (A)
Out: 40 (A)
